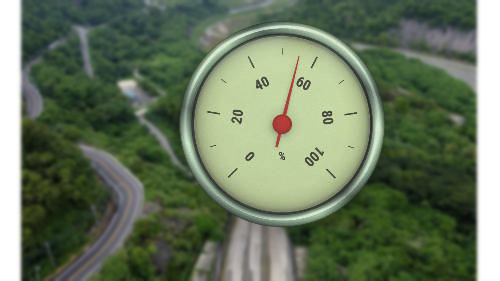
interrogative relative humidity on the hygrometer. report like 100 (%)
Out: 55 (%)
